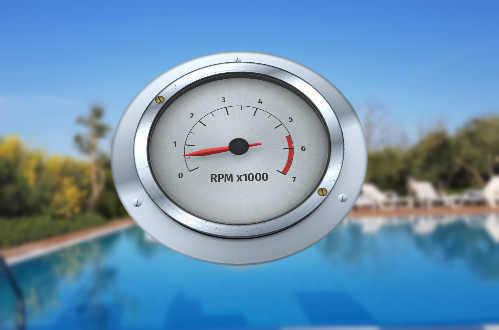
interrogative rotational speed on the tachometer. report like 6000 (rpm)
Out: 500 (rpm)
